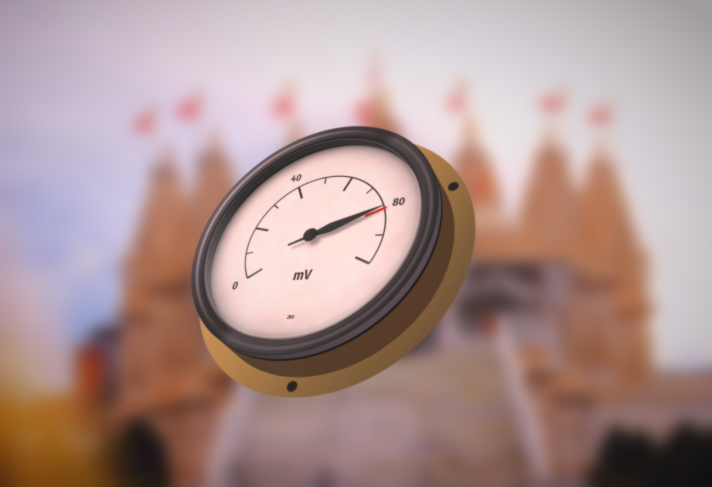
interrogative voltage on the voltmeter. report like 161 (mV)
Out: 80 (mV)
